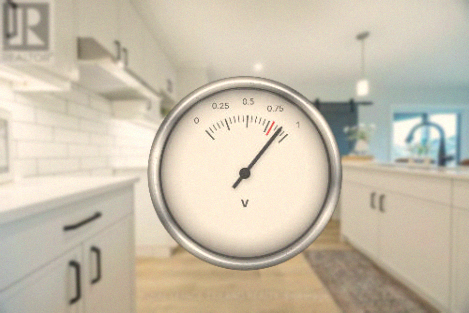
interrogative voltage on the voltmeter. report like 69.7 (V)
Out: 0.9 (V)
